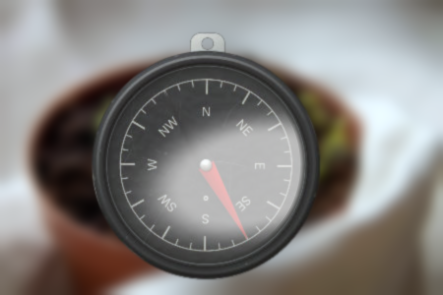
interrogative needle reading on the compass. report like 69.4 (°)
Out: 150 (°)
